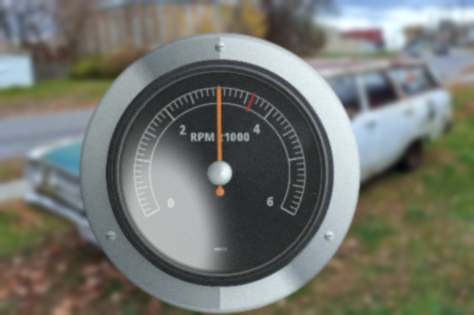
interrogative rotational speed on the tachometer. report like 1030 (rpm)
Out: 3000 (rpm)
